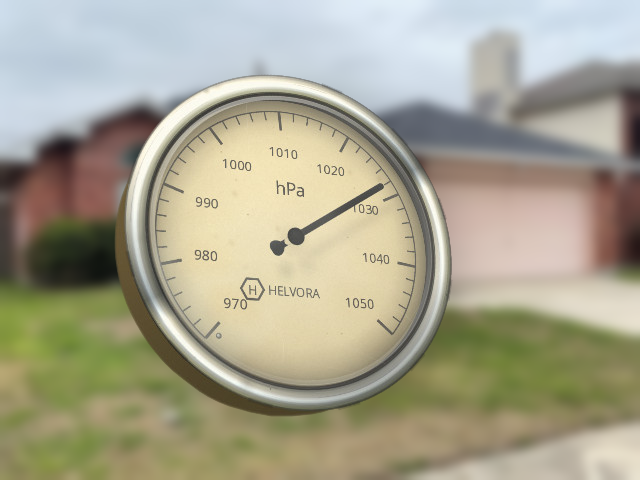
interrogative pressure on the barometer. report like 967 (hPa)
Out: 1028 (hPa)
